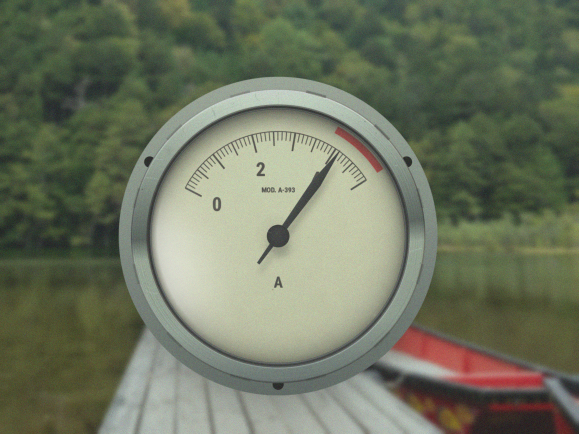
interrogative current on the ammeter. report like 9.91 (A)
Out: 4.1 (A)
